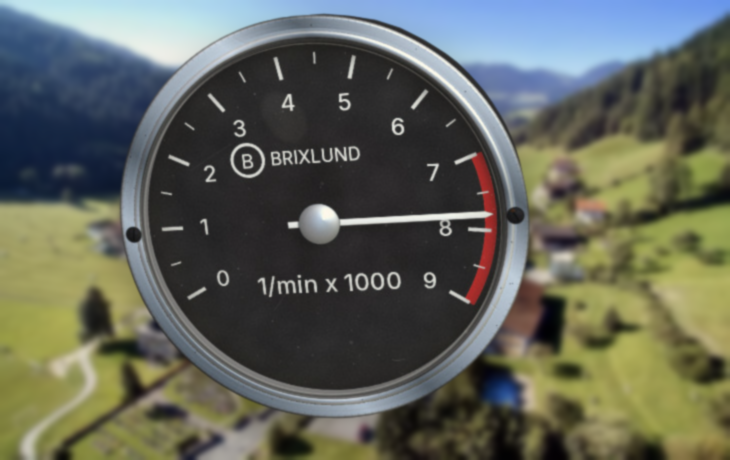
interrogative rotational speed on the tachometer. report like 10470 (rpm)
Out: 7750 (rpm)
